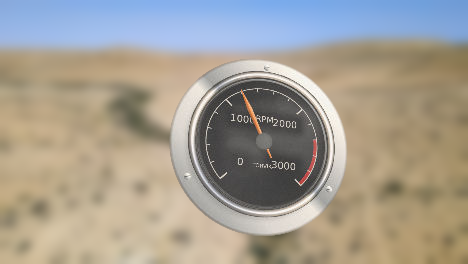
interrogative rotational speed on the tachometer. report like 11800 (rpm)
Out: 1200 (rpm)
